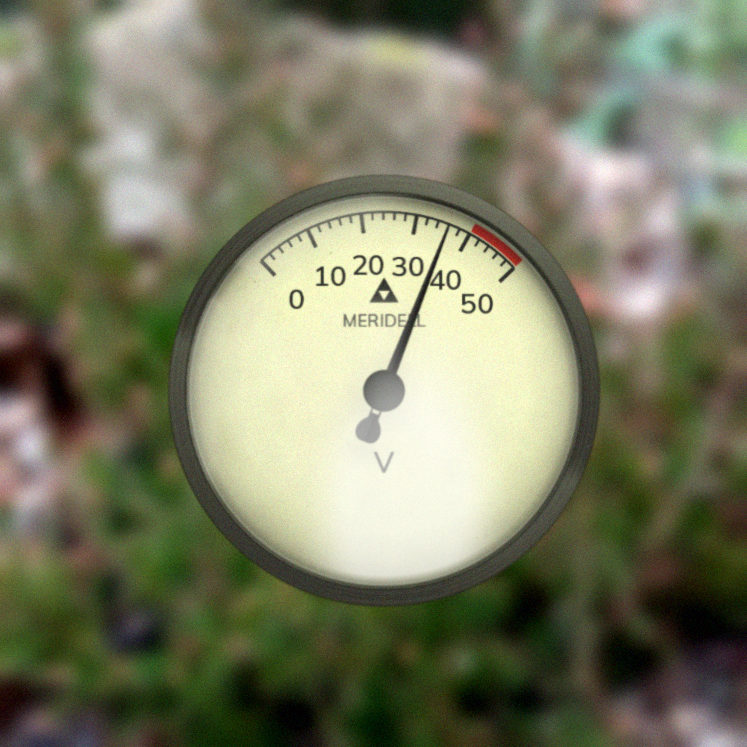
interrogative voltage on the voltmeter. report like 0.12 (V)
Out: 36 (V)
